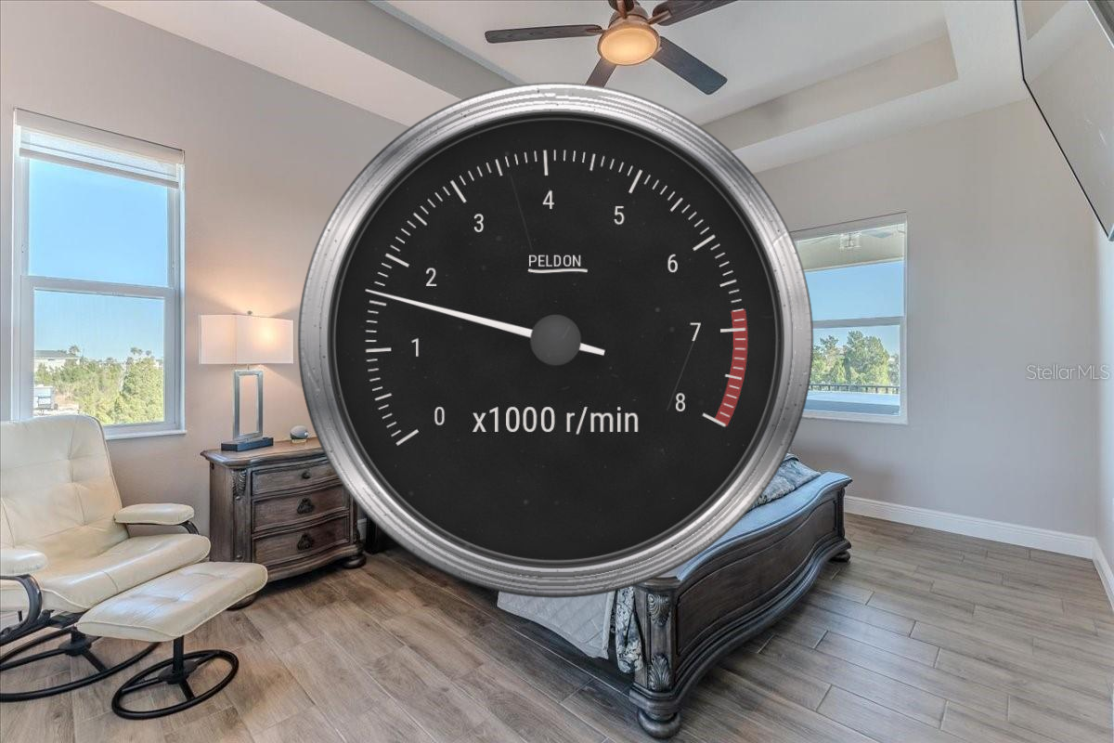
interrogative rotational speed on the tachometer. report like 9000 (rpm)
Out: 1600 (rpm)
